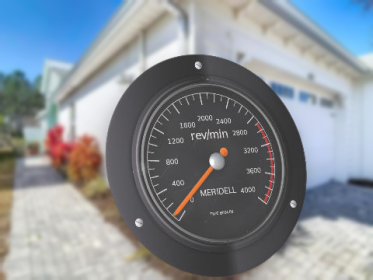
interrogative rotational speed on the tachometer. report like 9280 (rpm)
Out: 100 (rpm)
